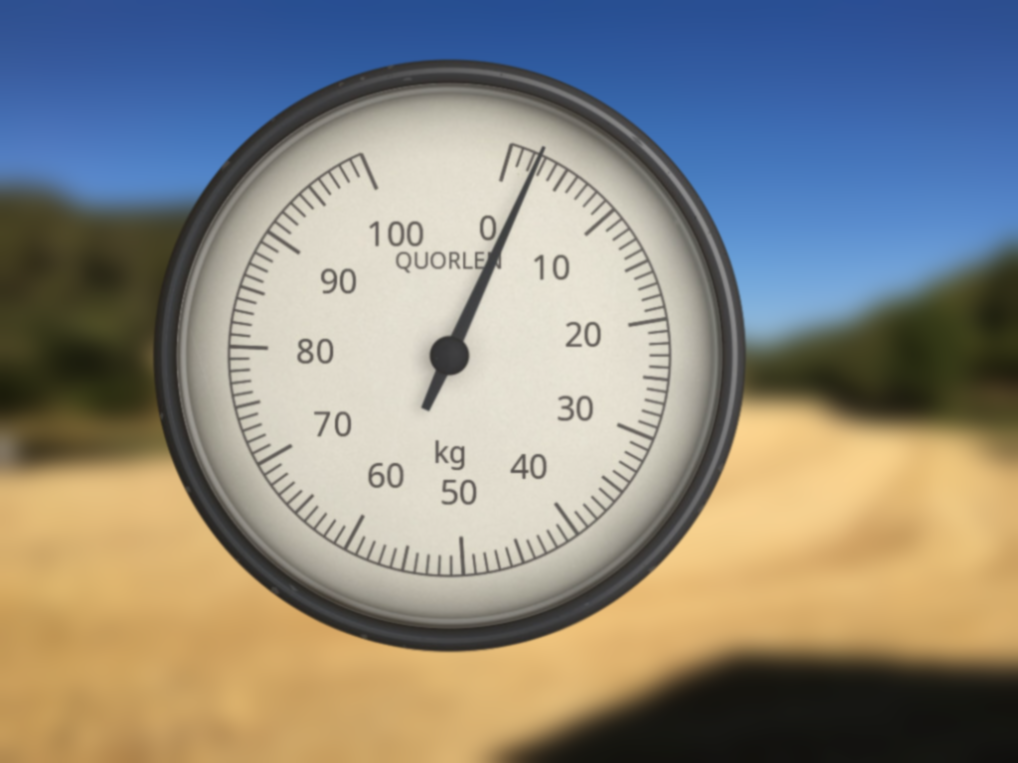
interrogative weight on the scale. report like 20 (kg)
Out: 2.5 (kg)
